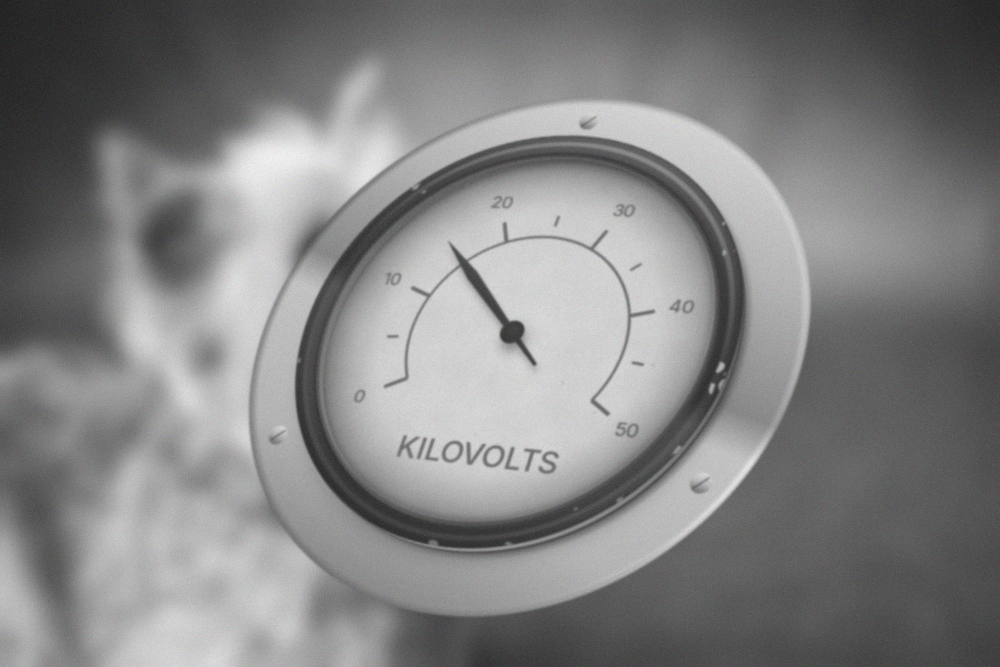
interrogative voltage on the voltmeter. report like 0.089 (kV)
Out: 15 (kV)
